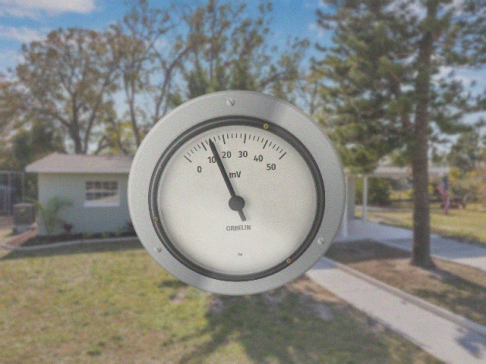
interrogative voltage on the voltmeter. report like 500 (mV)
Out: 14 (mV)
